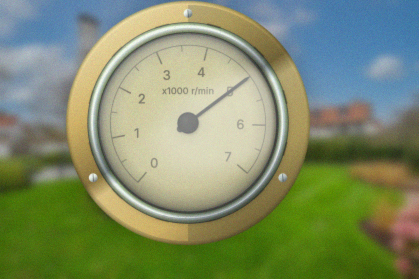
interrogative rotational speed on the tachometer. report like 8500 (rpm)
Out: 5000 (rpm)
